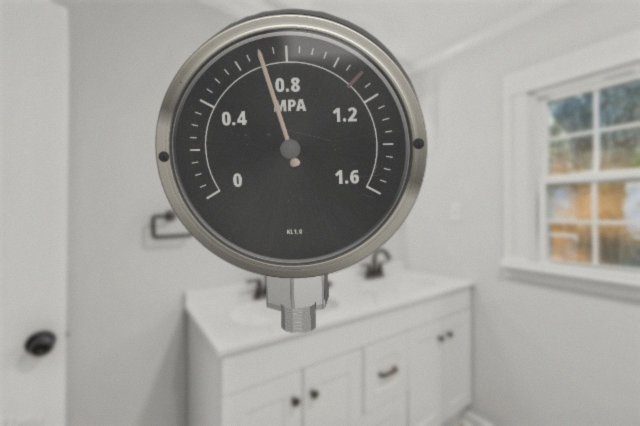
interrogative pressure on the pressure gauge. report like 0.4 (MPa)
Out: 0.7 (MPa)
